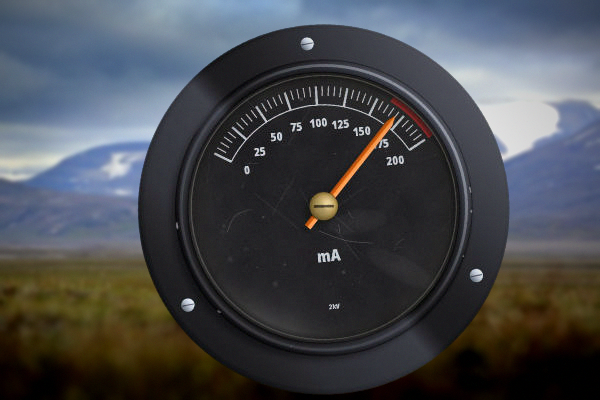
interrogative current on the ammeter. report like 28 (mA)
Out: 170 (mA)
